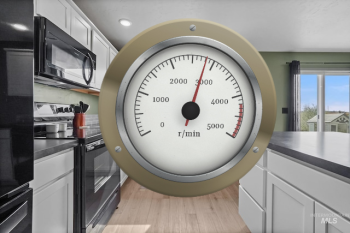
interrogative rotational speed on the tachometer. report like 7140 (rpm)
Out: 2800 (rpm)
